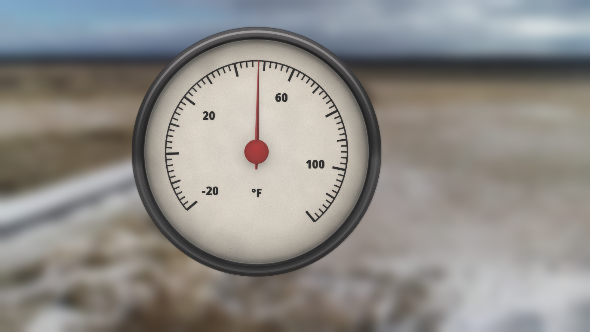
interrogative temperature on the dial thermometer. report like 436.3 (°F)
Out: 48 (°F)
